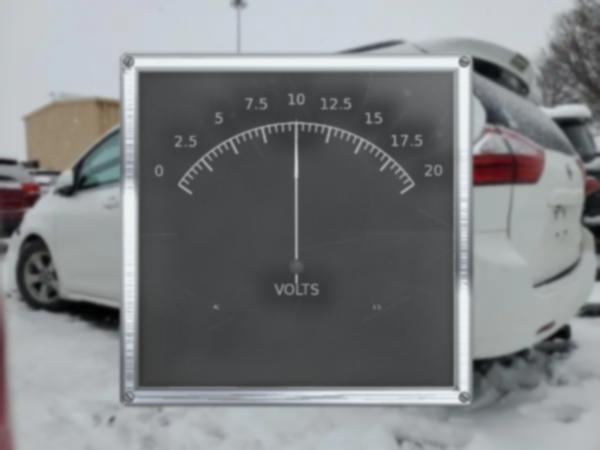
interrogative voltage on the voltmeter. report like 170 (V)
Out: 10 (V)
